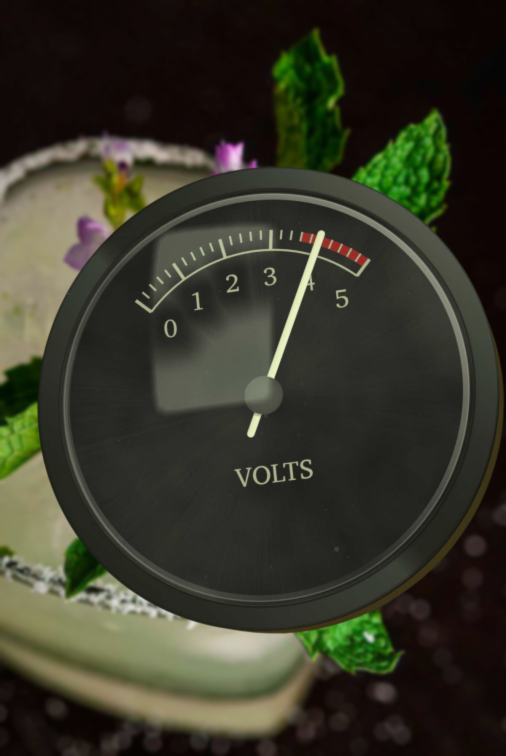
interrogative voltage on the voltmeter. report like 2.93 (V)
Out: 4 (V)
